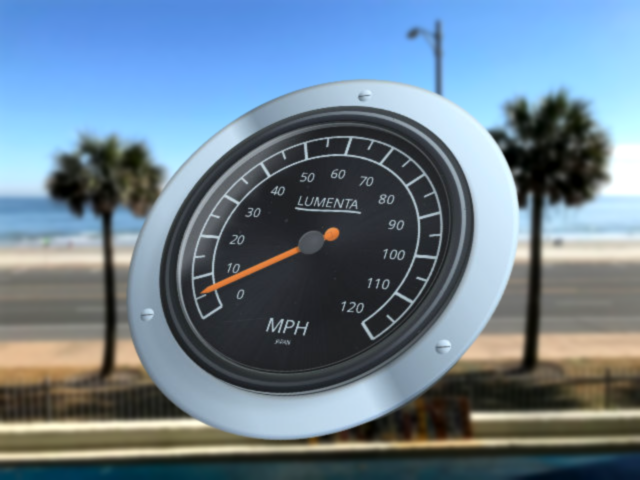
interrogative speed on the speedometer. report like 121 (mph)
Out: 5 (mph)
